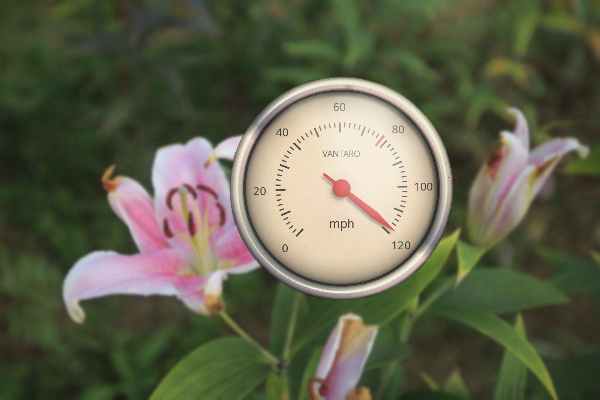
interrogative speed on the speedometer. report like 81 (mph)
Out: 118 (mph)
